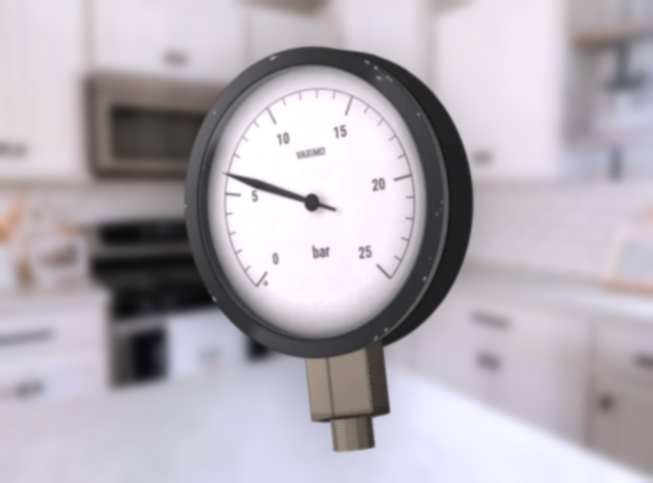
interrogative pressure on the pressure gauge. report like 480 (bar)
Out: 6 (bar)
